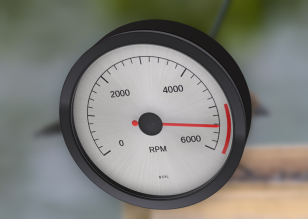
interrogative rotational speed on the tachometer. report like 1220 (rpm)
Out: 5400 (rpm)
